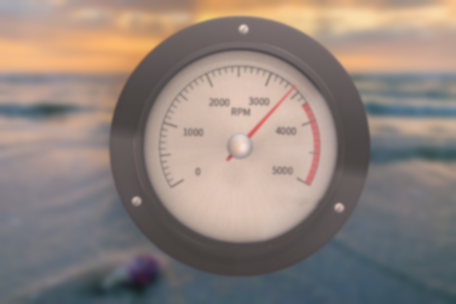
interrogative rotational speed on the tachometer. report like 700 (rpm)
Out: 3400 (rpm)
